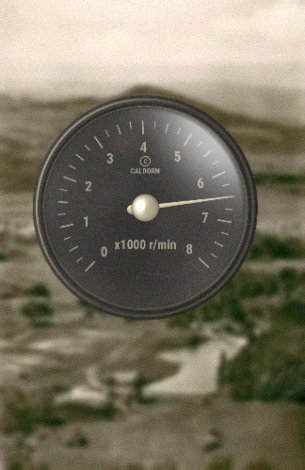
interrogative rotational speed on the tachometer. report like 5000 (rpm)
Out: 6500 (rpm)
